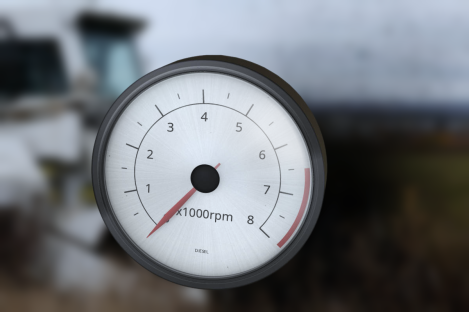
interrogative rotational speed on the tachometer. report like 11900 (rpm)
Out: 0 (rpm)
